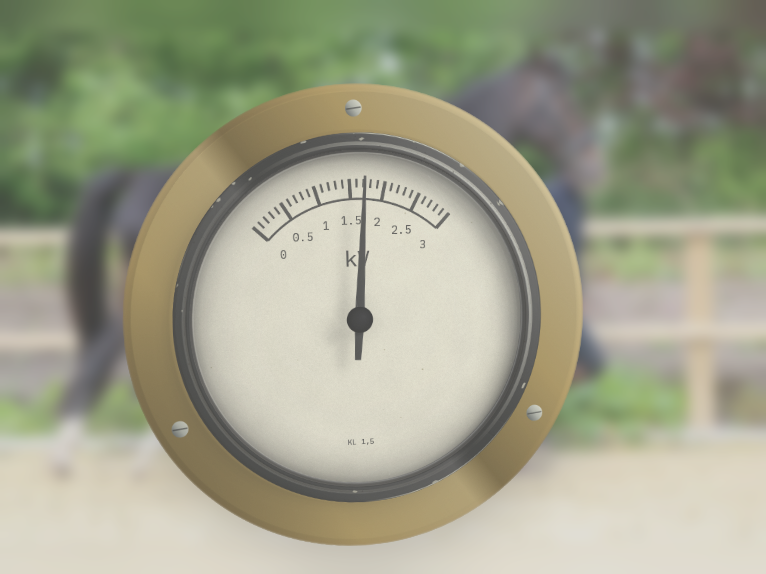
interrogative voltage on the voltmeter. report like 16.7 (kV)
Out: 1.7 (kV)
